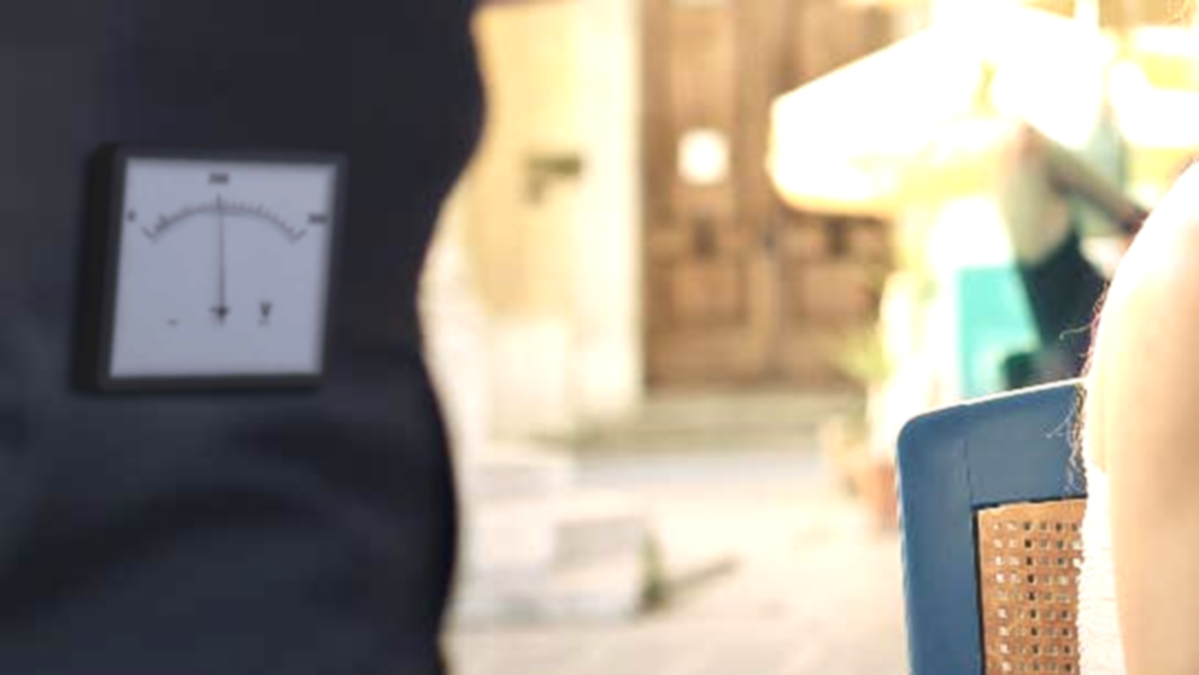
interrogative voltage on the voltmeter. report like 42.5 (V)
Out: 200 (V)
